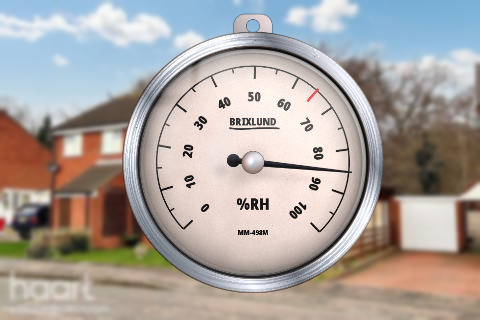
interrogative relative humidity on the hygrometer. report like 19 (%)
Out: 85 (%)
